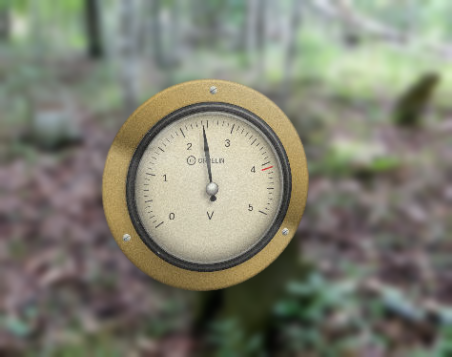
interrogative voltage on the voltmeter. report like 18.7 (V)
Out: 2.4 (V)
